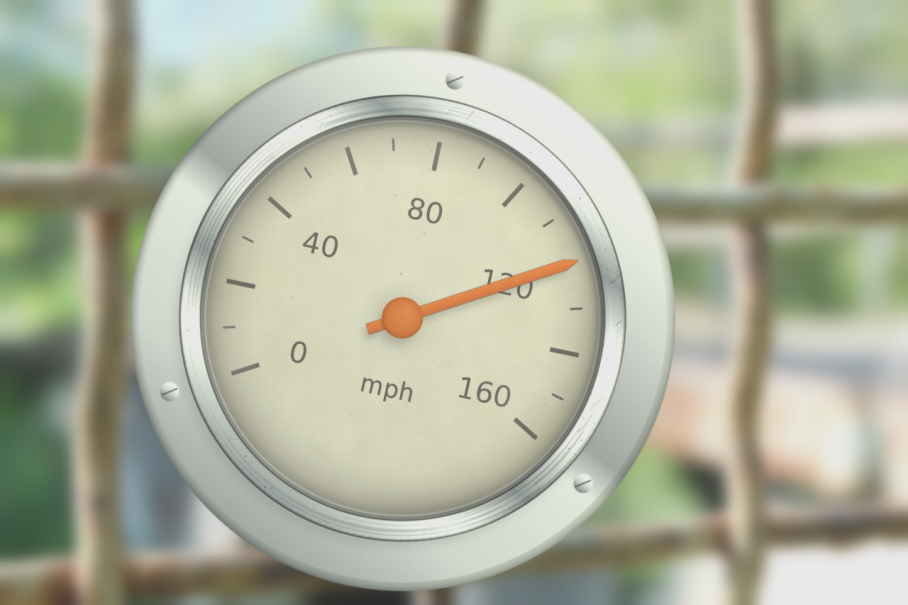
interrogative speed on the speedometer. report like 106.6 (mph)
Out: 120 (mph)
